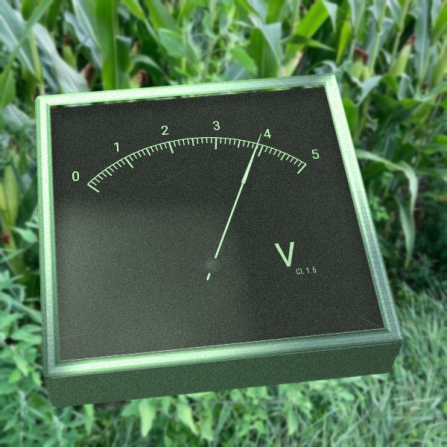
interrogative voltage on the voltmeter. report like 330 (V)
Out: 3.9 (V)
